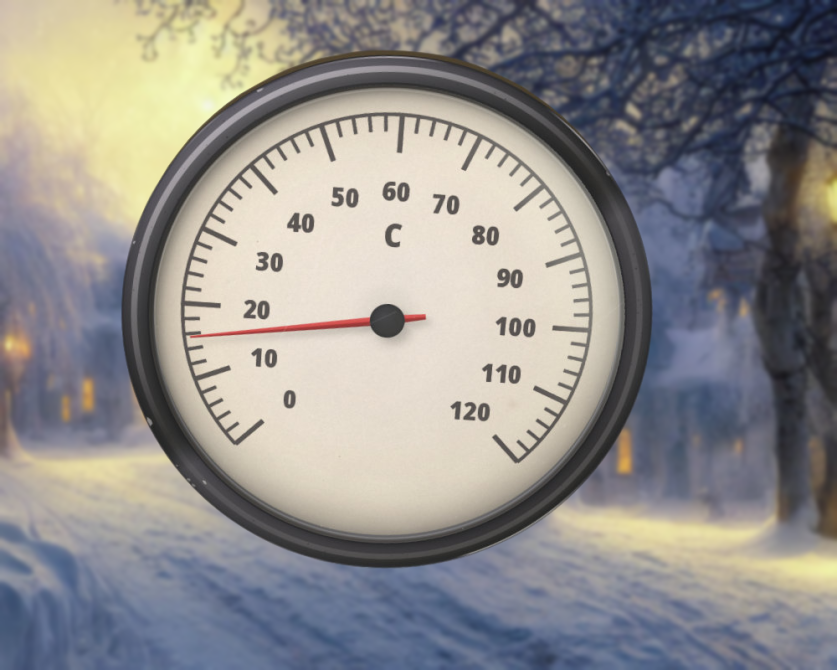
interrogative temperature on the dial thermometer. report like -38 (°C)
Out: 16 (°C)
